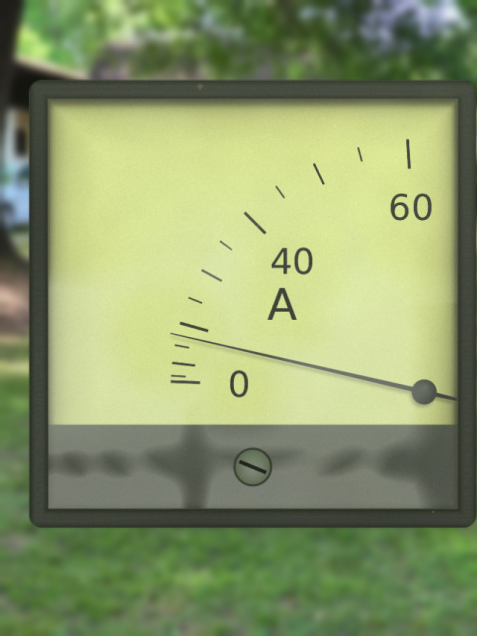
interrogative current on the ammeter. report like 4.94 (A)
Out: 17.5 (A)
